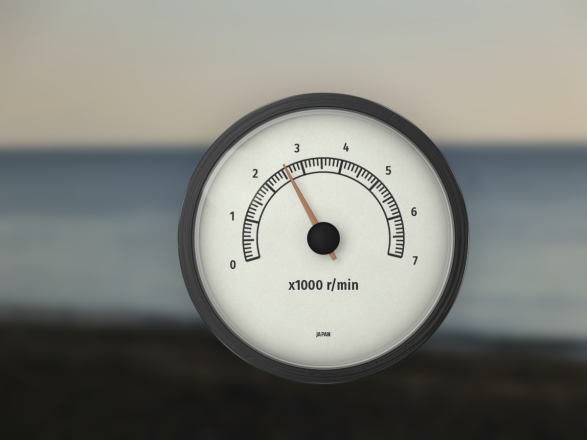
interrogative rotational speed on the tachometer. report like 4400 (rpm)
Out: 2600 (rpm)
